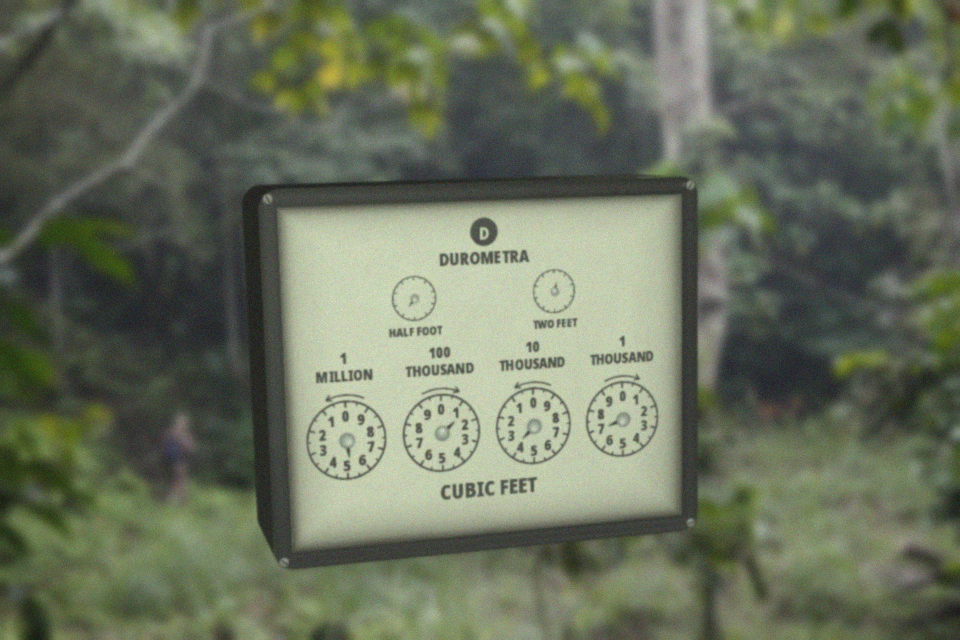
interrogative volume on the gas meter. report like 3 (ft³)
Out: 513700 (ft³)
